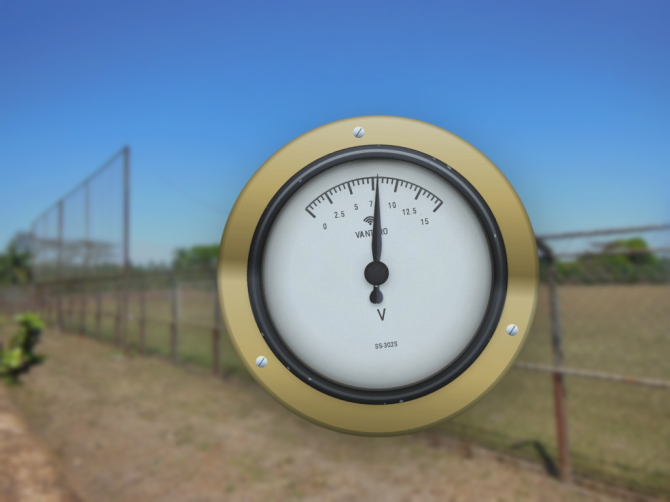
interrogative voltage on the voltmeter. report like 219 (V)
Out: 8 (V)
